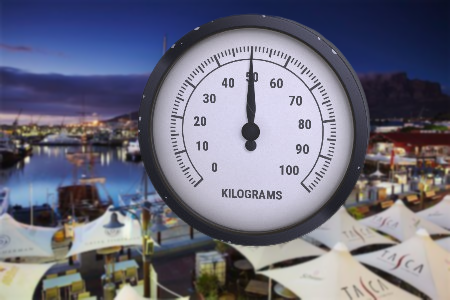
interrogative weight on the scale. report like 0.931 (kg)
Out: 50 (kg)
